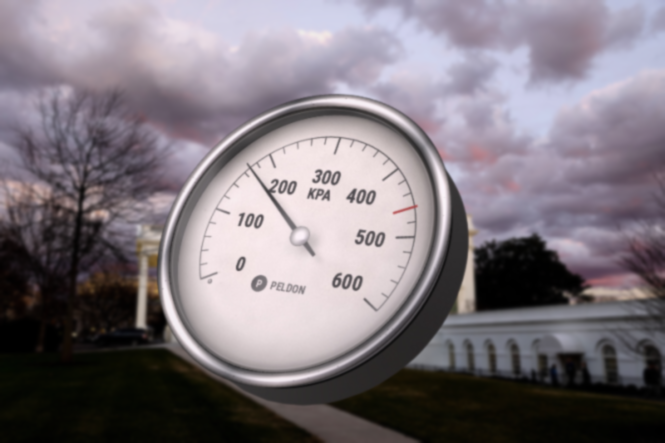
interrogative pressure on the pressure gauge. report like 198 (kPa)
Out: 170 (kPa)
